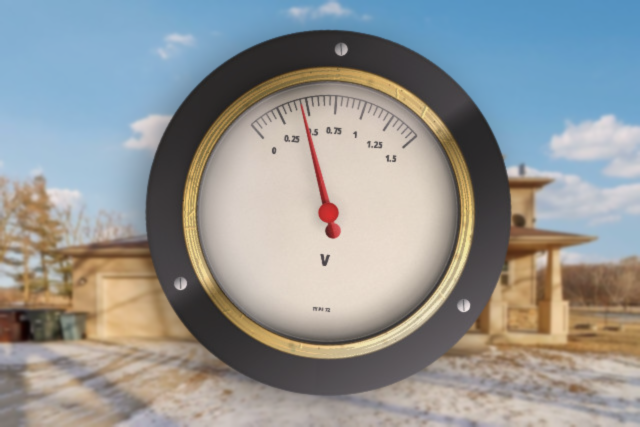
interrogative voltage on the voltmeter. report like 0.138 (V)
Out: 0.45 (V)
